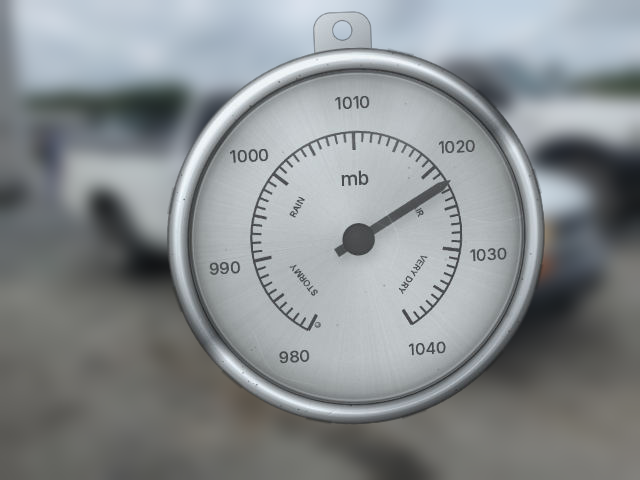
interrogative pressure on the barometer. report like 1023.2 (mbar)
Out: 1022 (mbar)
